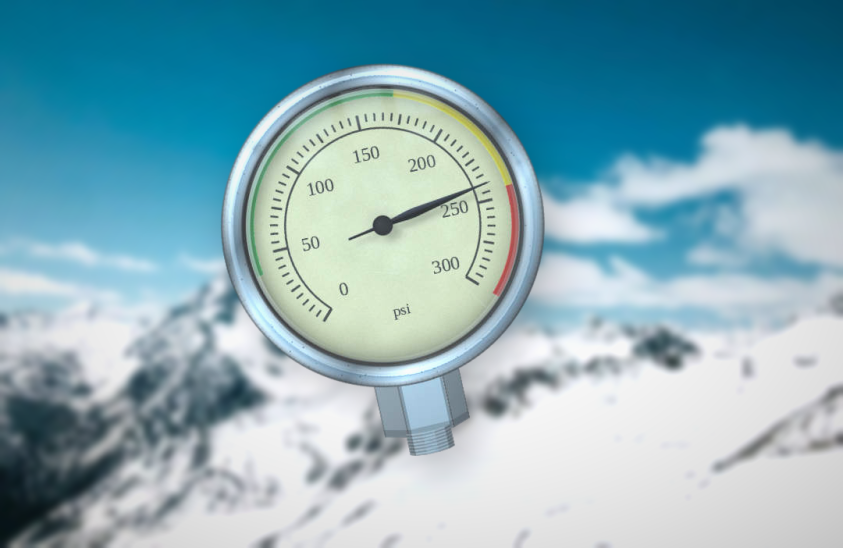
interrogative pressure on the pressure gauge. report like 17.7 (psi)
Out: 240 (psi)
